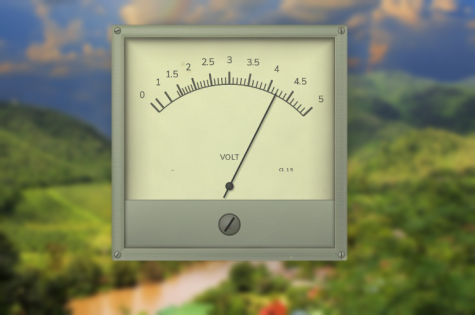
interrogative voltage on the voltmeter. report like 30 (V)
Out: 4.2 (V)
